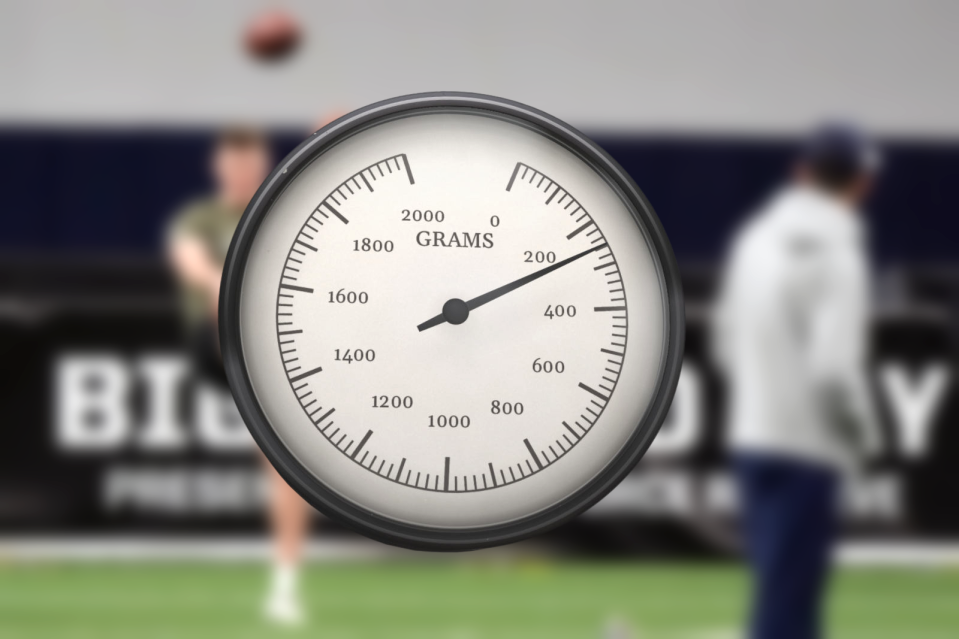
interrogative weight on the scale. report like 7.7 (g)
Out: 260 (g)
